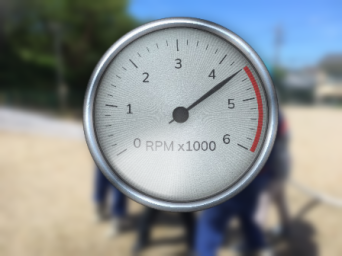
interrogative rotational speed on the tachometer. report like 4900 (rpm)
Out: 4400 (rpm)
